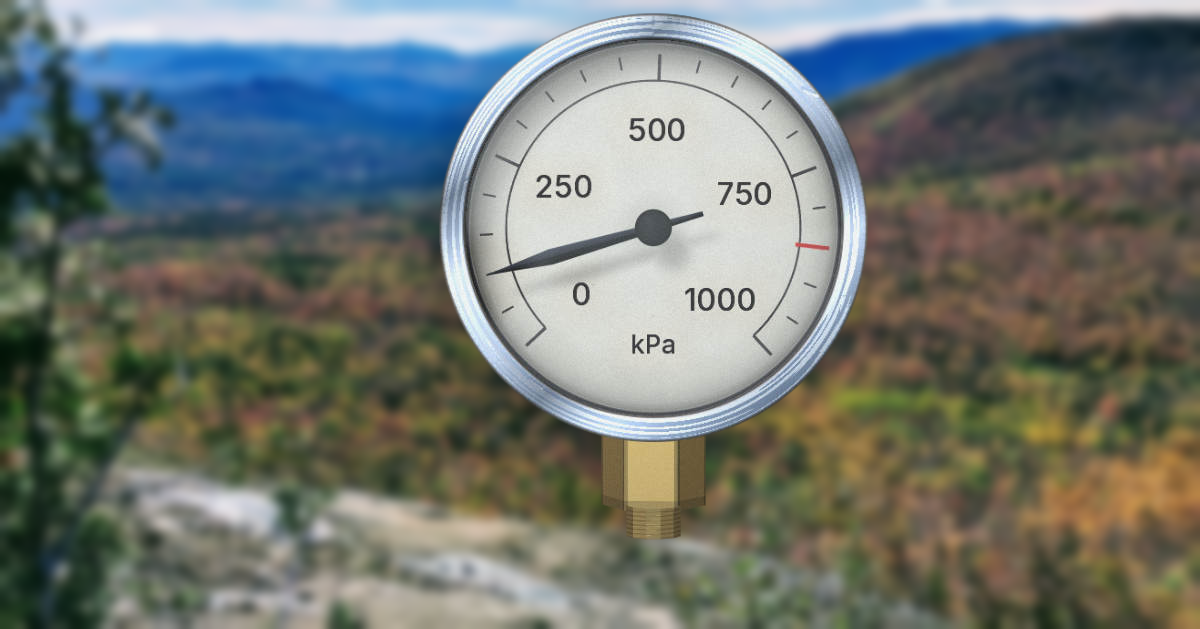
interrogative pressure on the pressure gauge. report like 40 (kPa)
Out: 100 (kPa)
